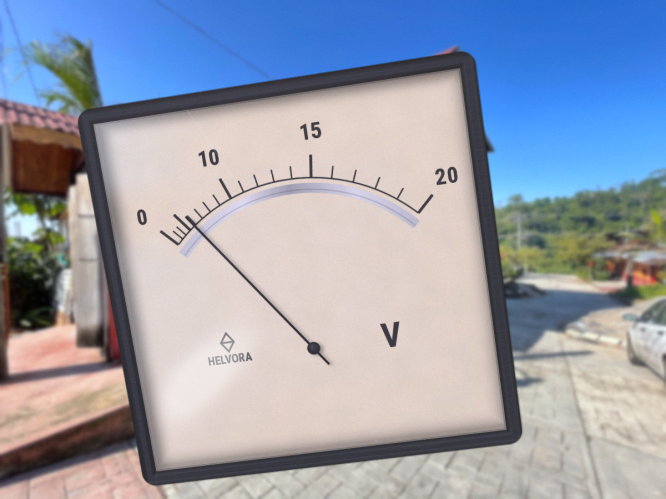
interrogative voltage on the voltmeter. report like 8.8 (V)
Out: 6 (V)
